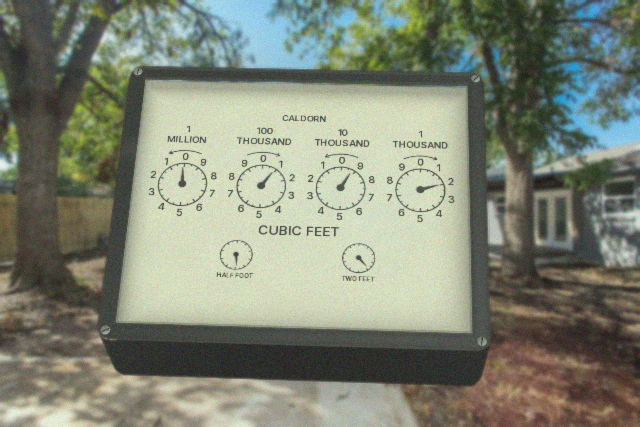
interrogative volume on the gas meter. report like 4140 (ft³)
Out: 9200 (ft³)
